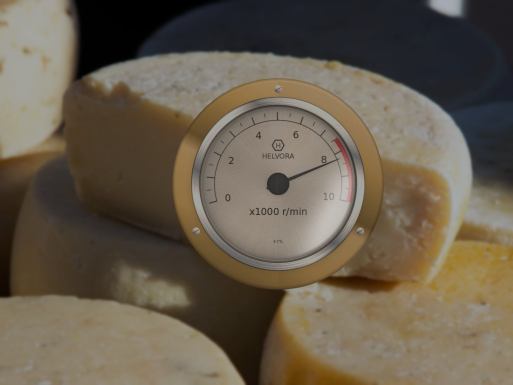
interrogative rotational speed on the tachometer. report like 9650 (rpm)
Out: 8250 (rpm)
